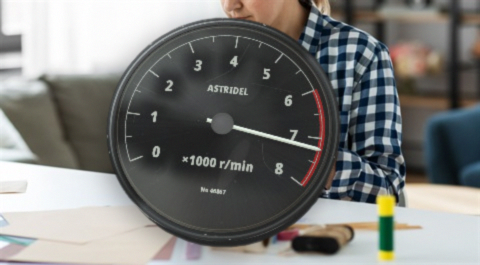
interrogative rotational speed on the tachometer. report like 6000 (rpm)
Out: 7250 (rpm)
